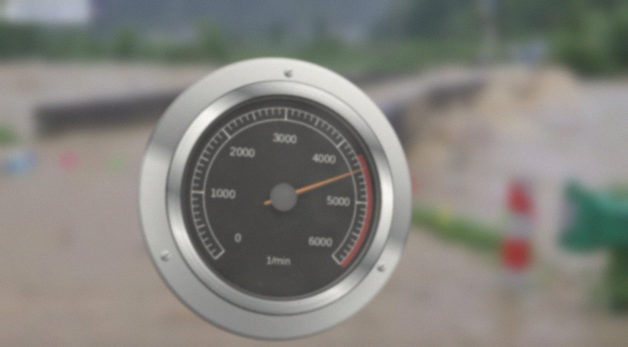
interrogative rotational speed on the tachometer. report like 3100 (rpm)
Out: 4500 (rpm)
